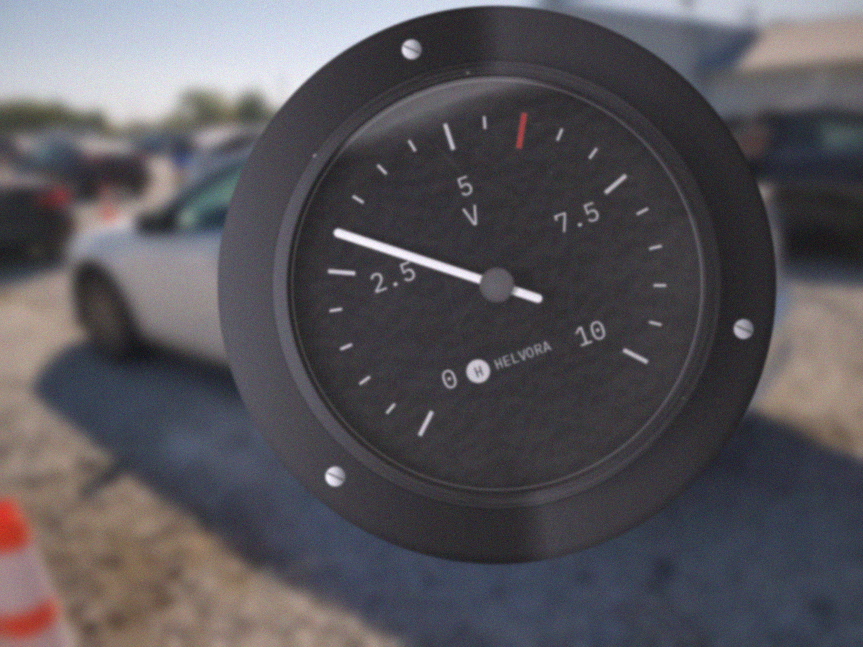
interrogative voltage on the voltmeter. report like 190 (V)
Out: 3 (V)
